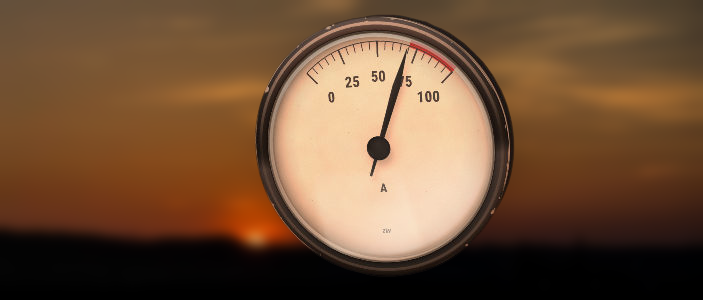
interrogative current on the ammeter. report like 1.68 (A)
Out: 70 (A)
